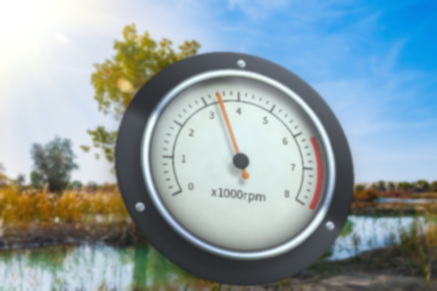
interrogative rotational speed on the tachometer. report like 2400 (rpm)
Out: 3400 (rpm)
